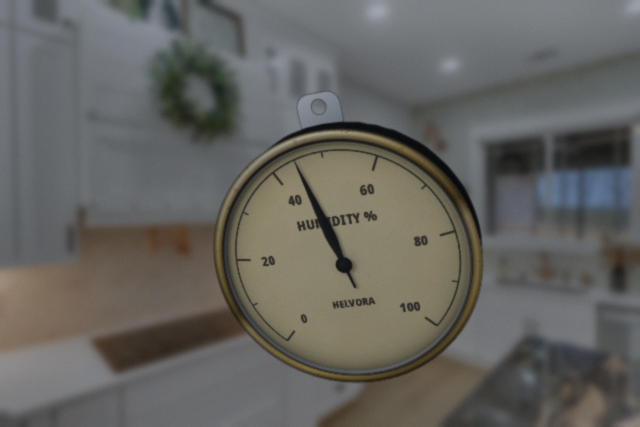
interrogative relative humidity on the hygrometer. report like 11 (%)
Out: 45 (%)
